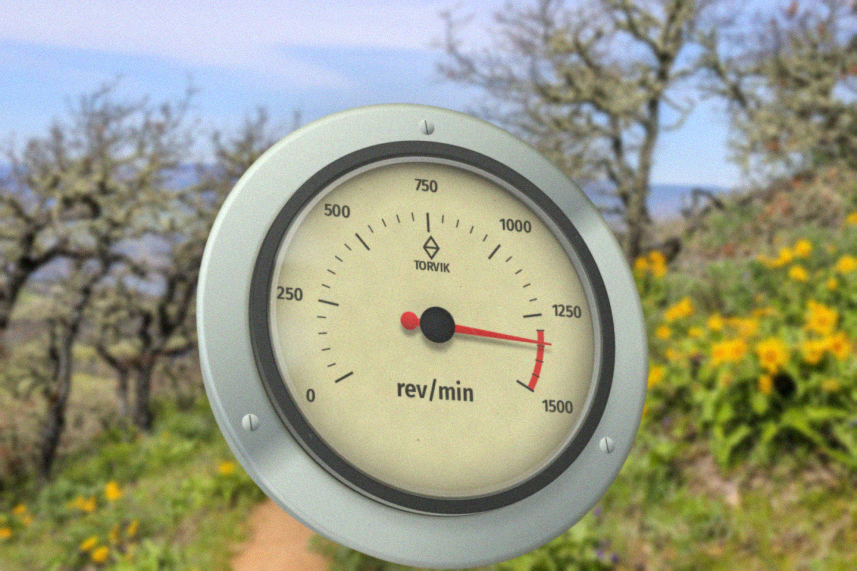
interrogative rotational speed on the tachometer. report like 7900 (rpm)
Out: 1350 (rpm)
